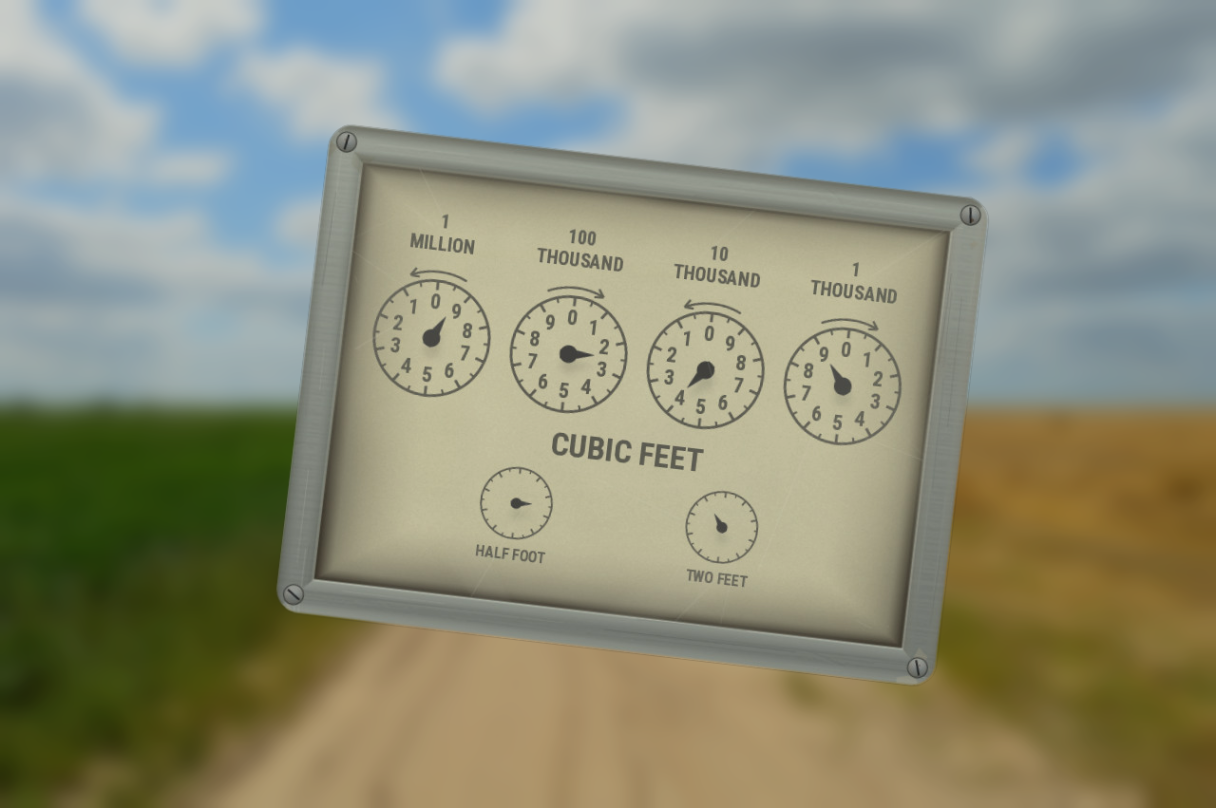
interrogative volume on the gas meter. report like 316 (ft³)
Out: 923900 (ft³)
